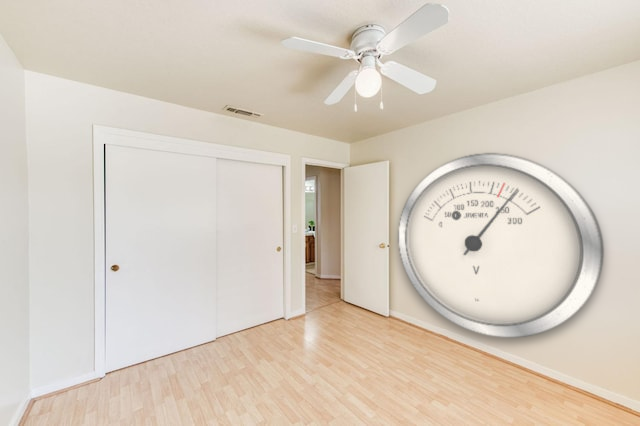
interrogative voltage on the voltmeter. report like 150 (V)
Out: 250 (V)
